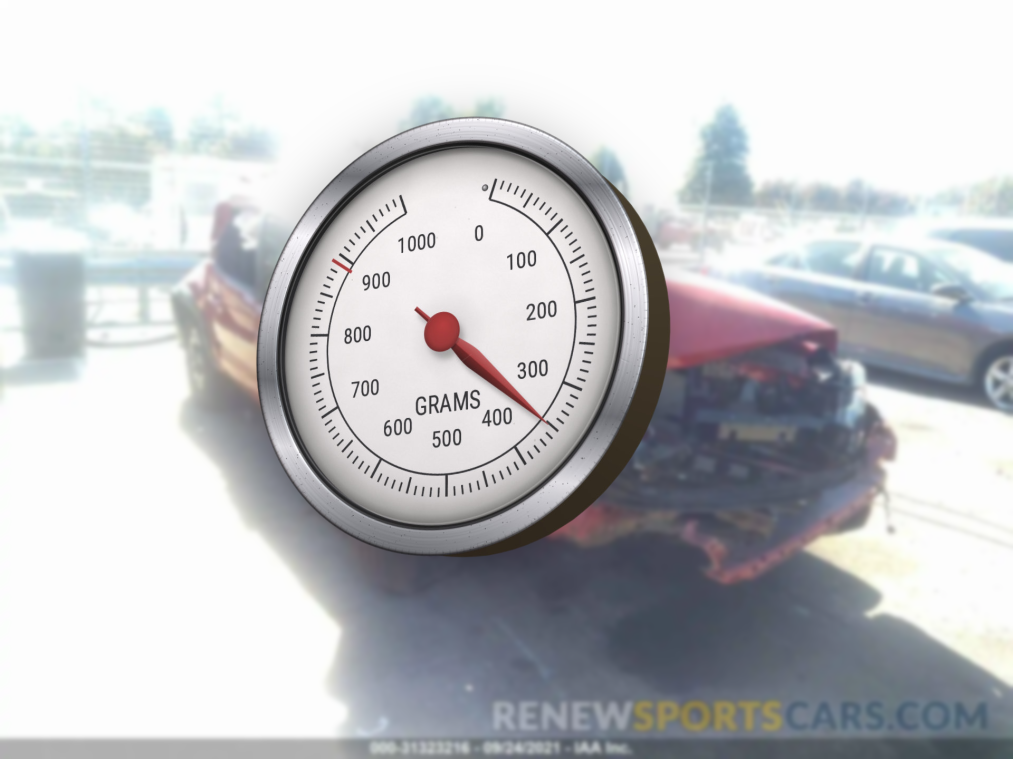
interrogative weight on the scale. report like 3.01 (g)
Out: 350 (g)
